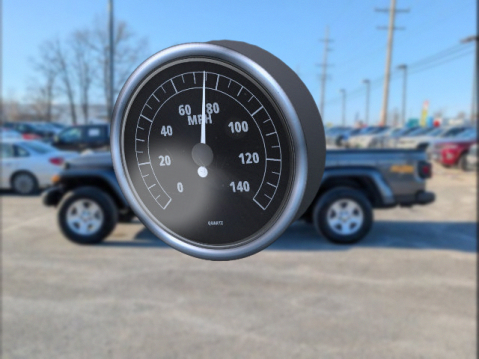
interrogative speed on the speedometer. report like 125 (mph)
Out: 75 (mph)
